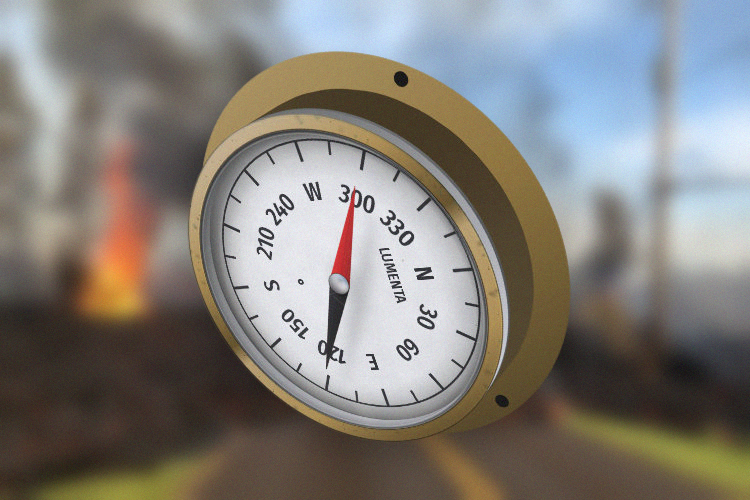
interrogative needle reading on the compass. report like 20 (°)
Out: 300 (°)
